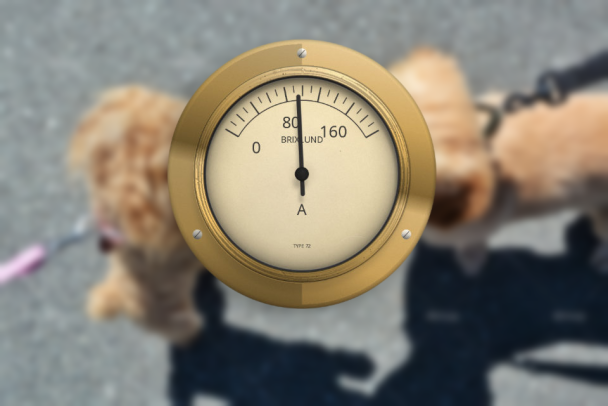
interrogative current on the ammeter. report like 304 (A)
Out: 95 (A)
